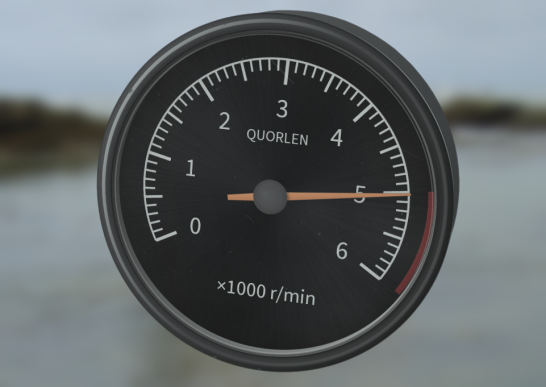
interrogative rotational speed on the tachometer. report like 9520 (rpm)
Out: 5000 (rpm)
